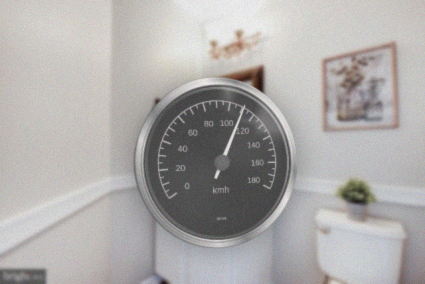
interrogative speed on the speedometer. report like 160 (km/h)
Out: 110 (km/h)
